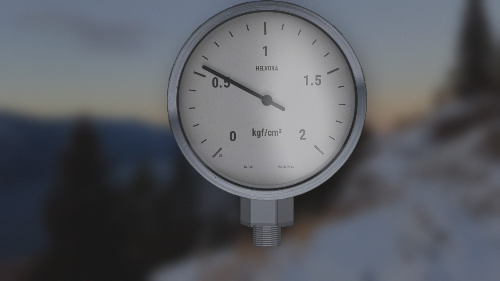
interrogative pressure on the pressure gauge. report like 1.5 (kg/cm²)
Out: 0.55 (kg/cm²)
